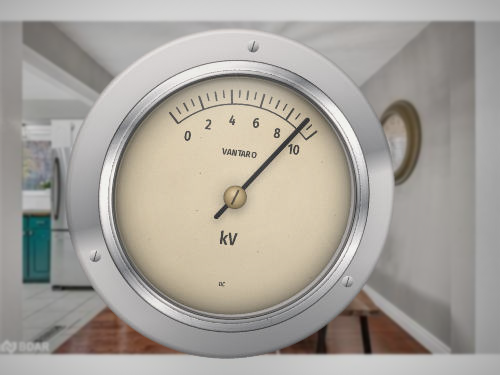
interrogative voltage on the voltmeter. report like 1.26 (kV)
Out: 9 (kV)
